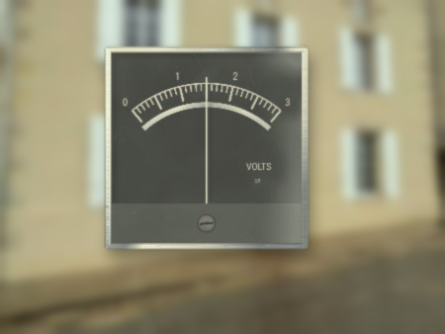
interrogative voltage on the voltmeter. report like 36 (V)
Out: 1.5 (V)
